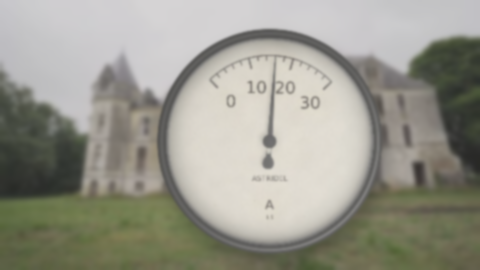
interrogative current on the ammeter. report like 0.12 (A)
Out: 16 (A)
